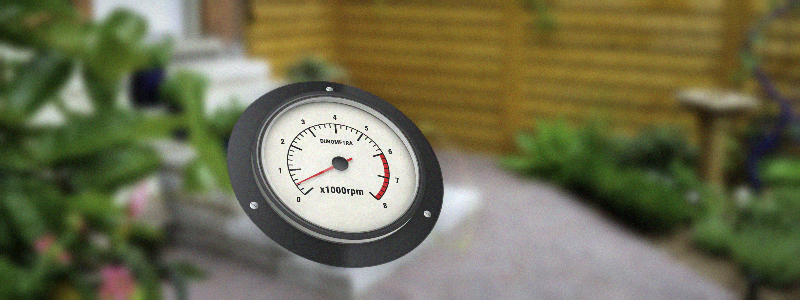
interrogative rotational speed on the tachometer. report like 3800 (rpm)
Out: 400 (rpm)
